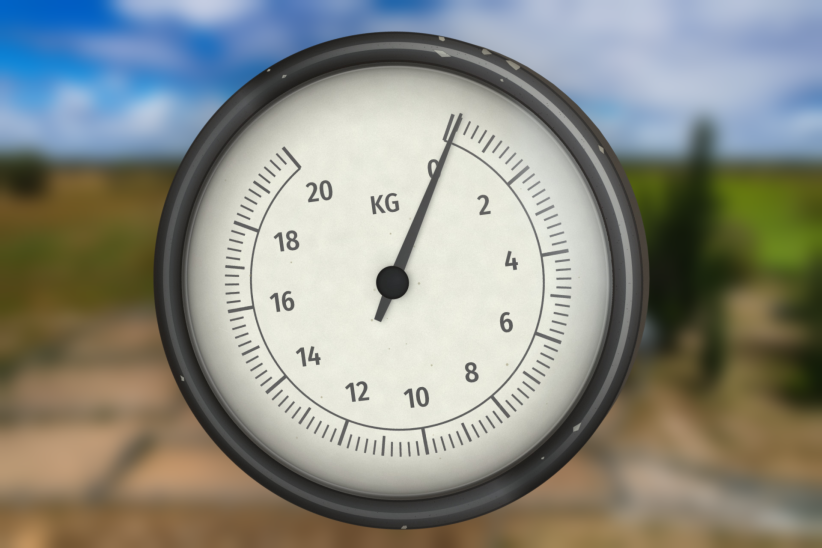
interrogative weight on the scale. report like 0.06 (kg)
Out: 0.2 (kg)
